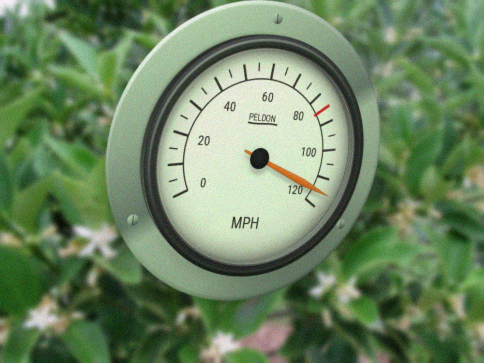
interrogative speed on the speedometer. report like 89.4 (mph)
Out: 115 (mph)
